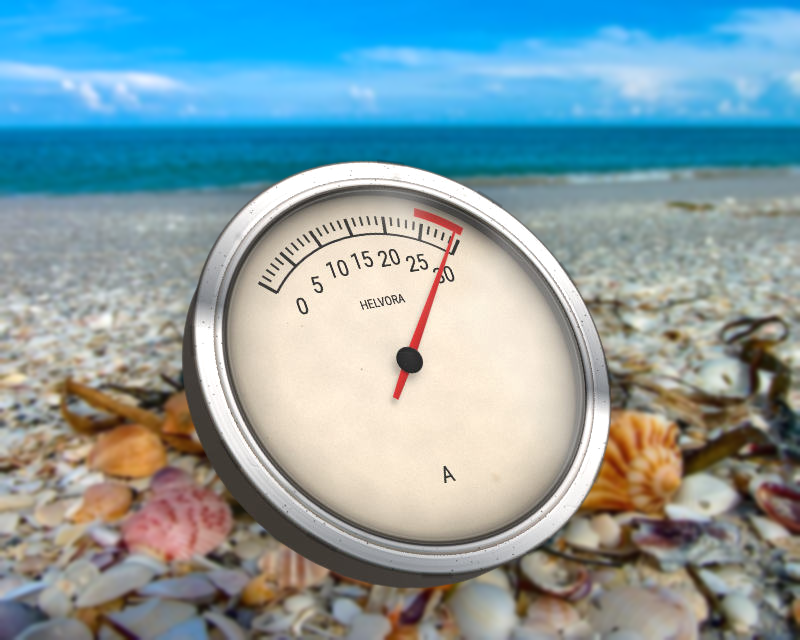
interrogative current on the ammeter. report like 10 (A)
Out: 29 (A)
